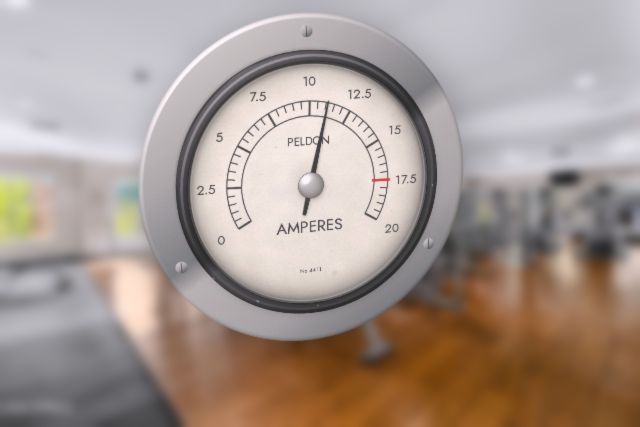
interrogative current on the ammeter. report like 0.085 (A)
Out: 11 (A)
